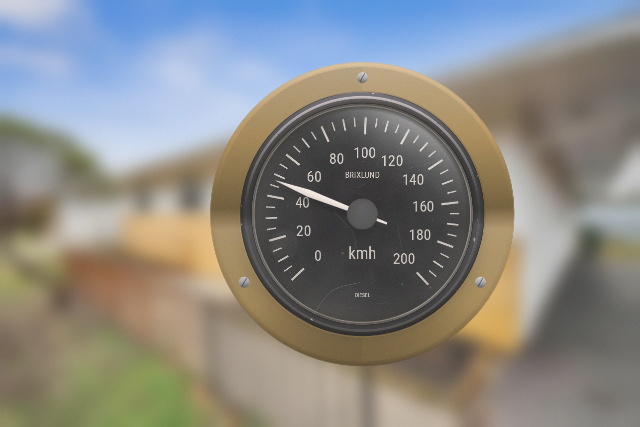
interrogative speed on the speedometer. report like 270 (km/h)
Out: 47.5 (km/h)
